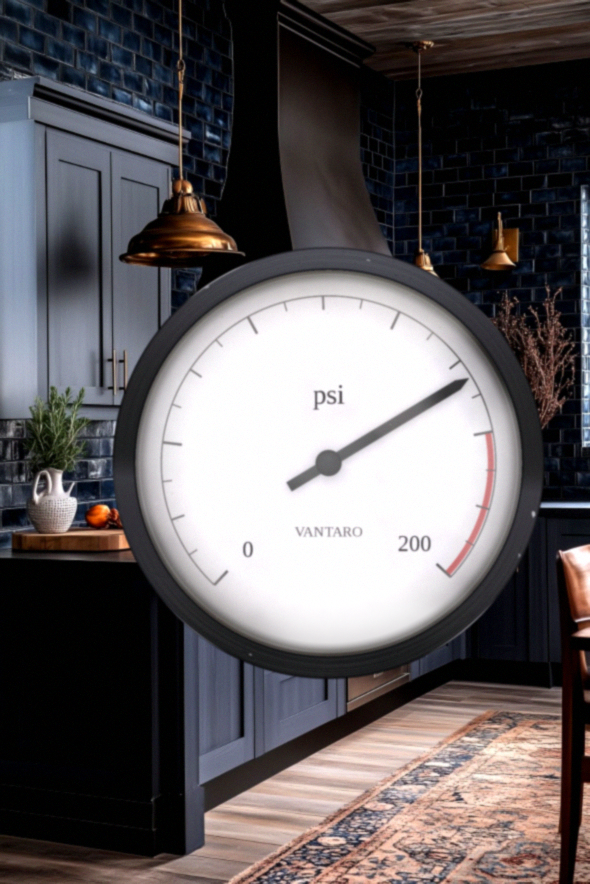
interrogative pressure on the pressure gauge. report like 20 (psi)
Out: 145 (psi)
